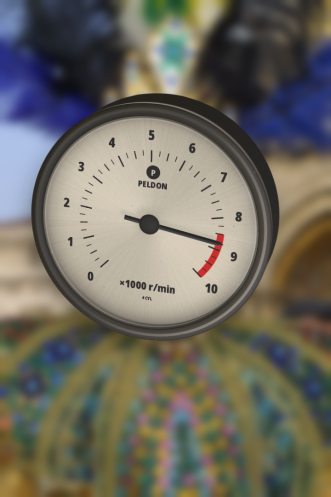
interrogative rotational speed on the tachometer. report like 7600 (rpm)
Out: 8750 (rpm)
